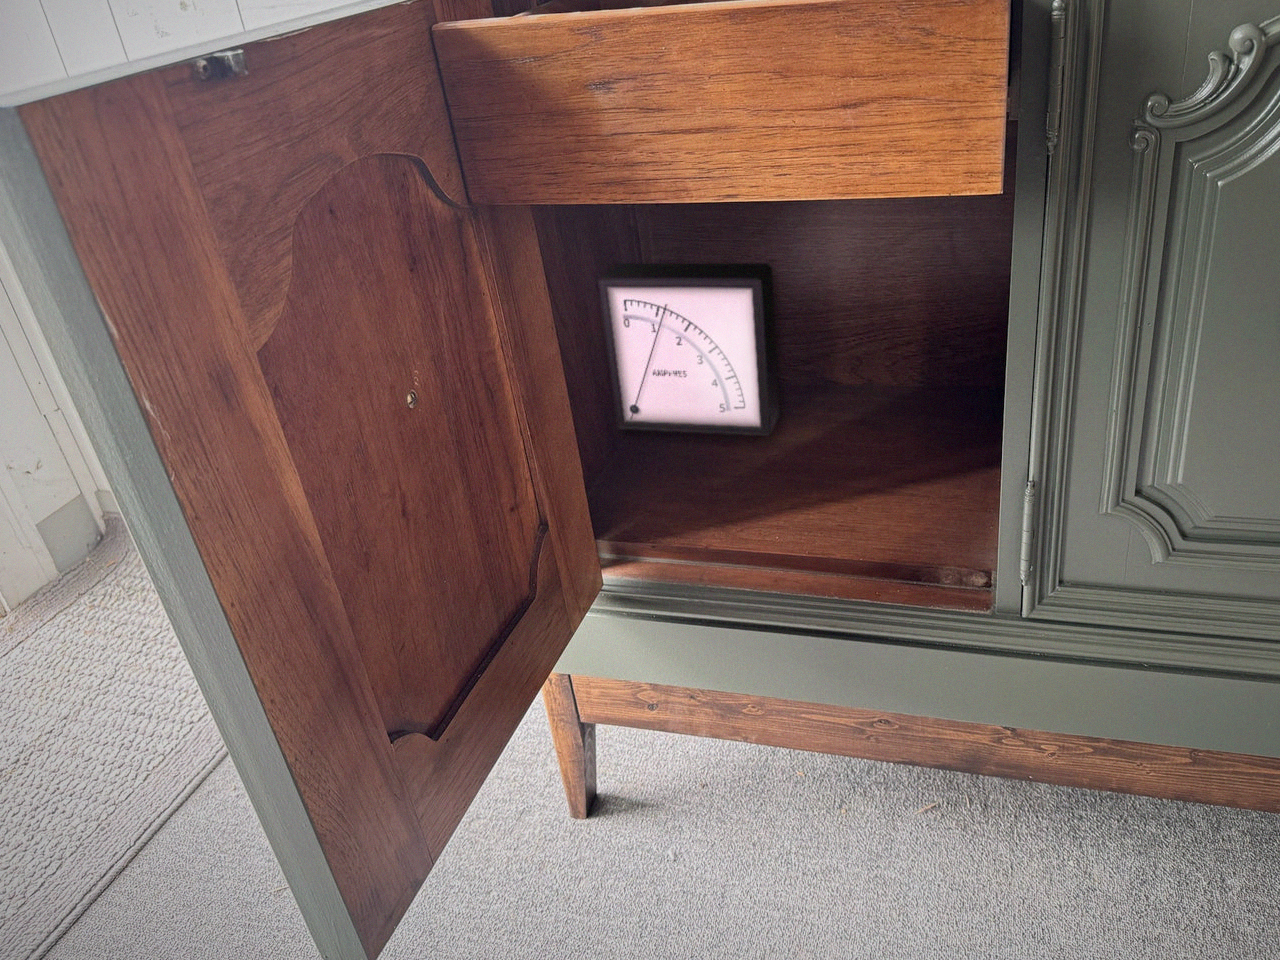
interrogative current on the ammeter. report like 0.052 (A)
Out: 1.2 (A)
